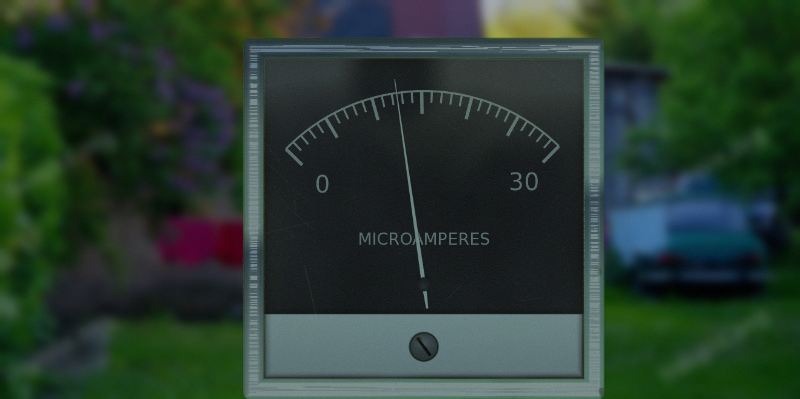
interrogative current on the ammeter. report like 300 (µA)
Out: 12.5 (µA)
